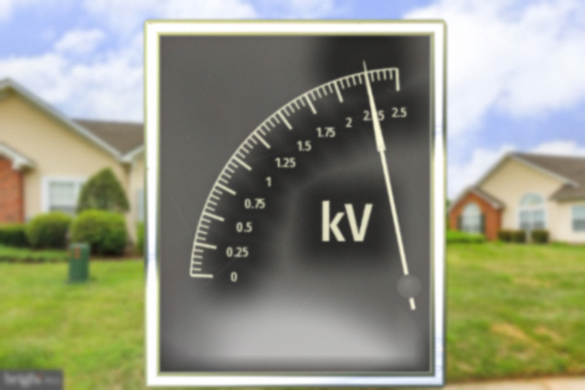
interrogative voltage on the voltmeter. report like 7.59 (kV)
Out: 2.25 (kV)
